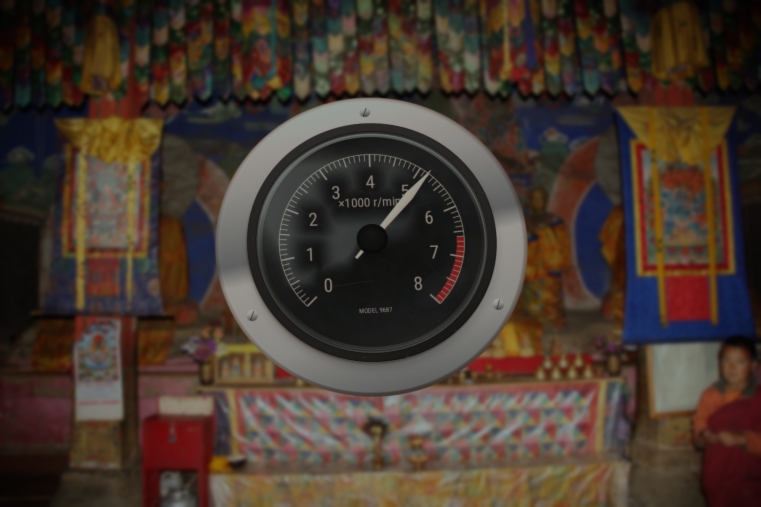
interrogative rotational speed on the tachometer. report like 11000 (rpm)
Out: 5200 (rpm)
